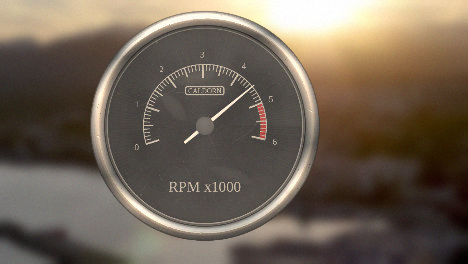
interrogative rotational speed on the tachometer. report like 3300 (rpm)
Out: 4500 (rpm)
